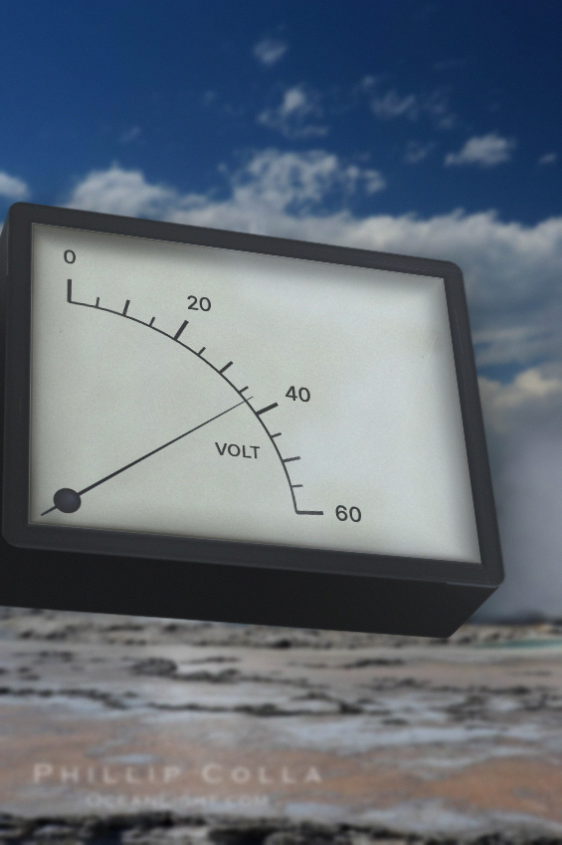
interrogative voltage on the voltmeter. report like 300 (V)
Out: 37.5 (V)
